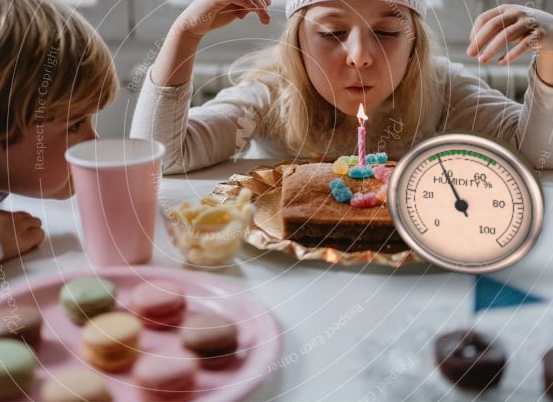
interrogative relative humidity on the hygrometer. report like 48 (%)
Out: 40 (%)
